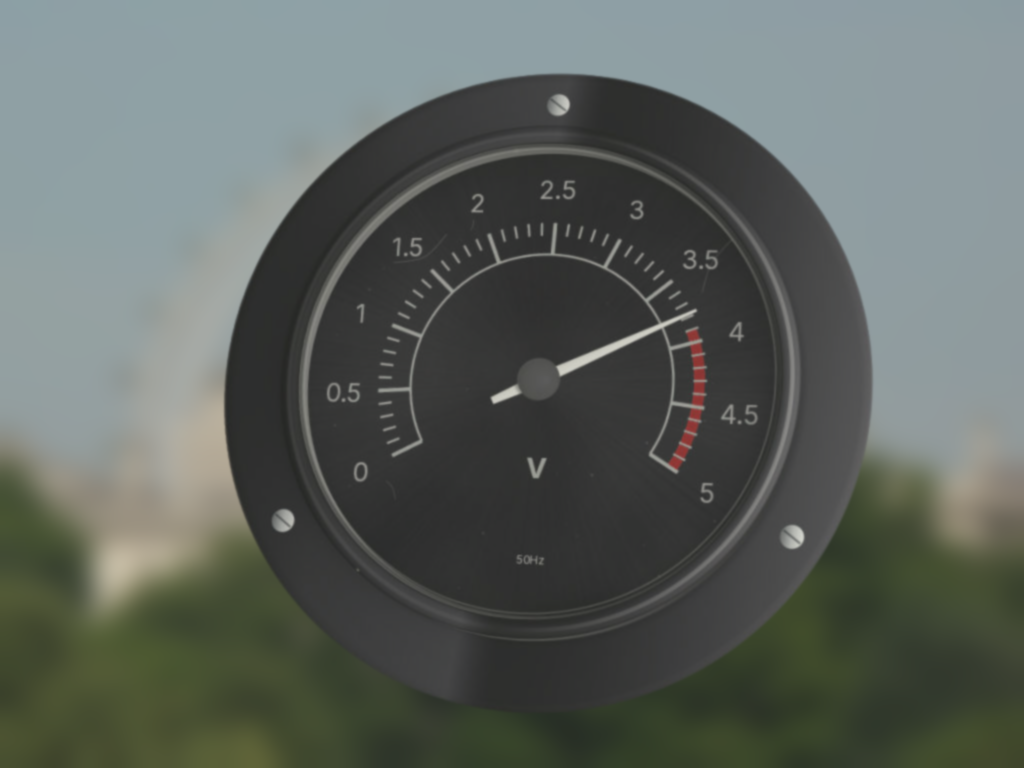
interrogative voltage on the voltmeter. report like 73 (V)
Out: 3.8 (V)
